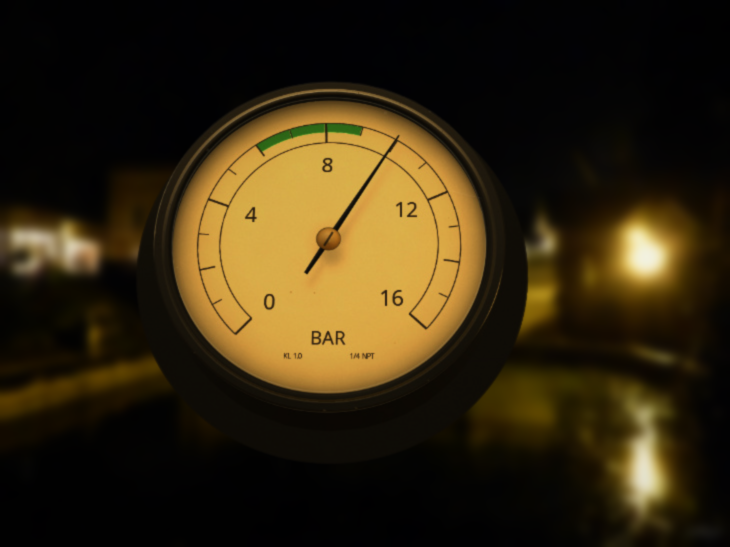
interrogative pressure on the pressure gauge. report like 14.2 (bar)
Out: 10 (bar)
